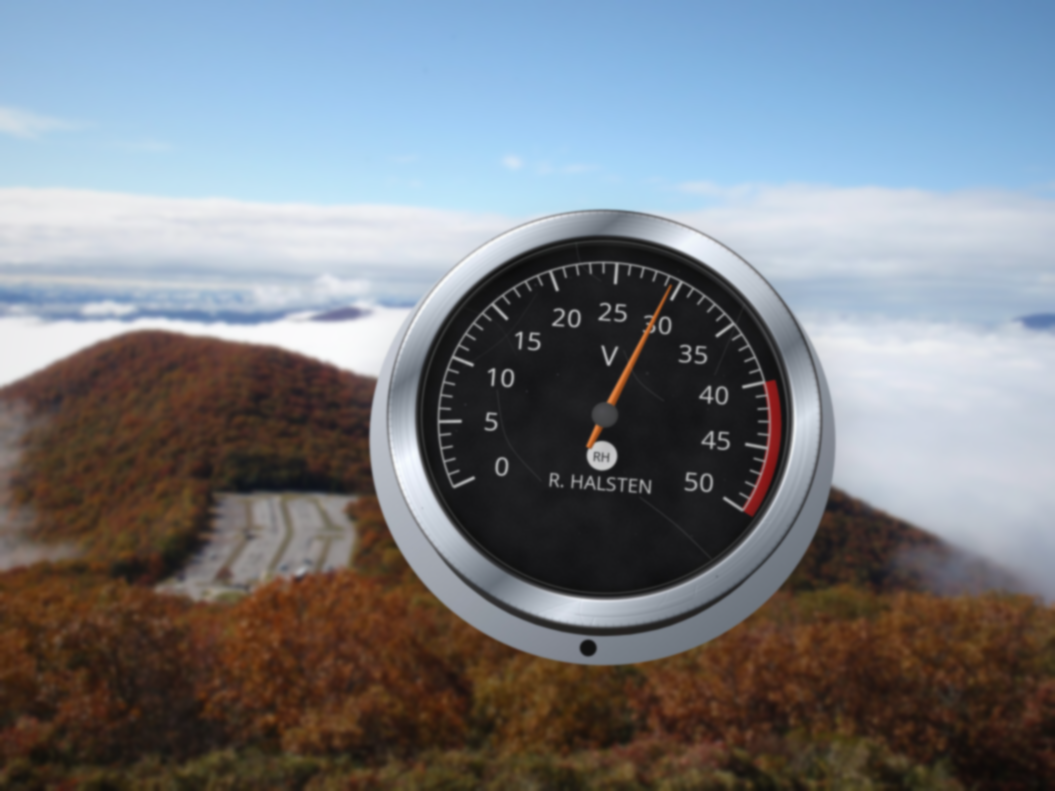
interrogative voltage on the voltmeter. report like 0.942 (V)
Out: 29.5 (V)
